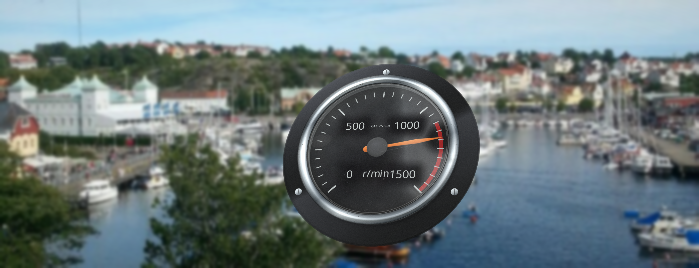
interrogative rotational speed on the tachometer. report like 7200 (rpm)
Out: 1200 (rpm)
